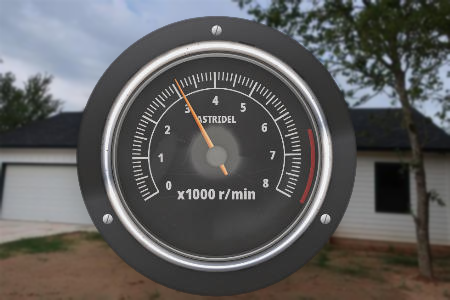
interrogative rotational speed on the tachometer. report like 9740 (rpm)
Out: 3100 (rpm)
